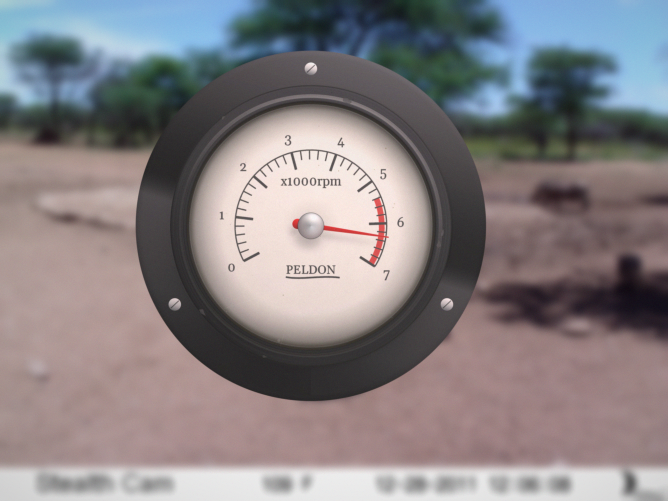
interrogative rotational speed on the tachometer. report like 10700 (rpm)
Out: 6300 (rpm)
